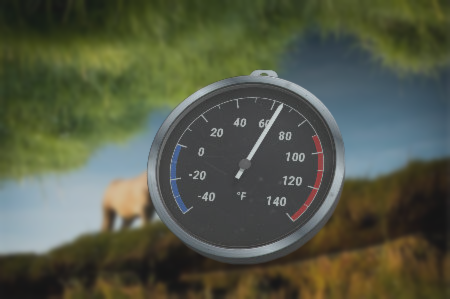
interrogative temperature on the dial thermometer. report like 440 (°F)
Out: 65 (°F)
